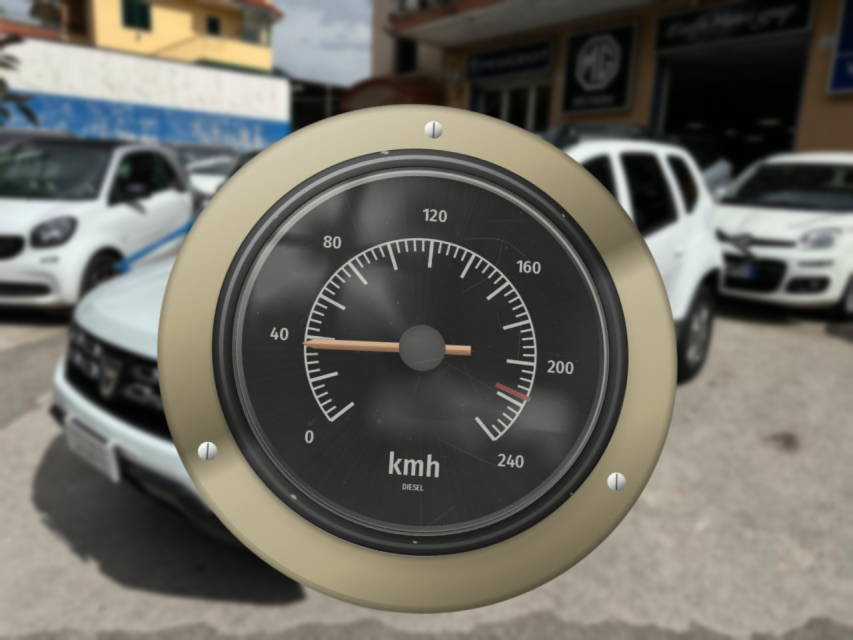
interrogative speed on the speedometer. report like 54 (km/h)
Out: 36 (km/h)
